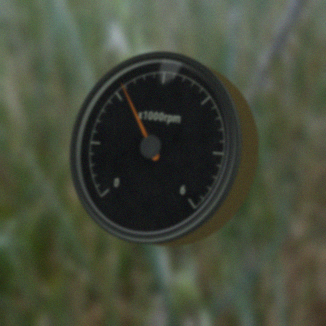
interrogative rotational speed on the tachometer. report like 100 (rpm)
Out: 2200 (rpm)
